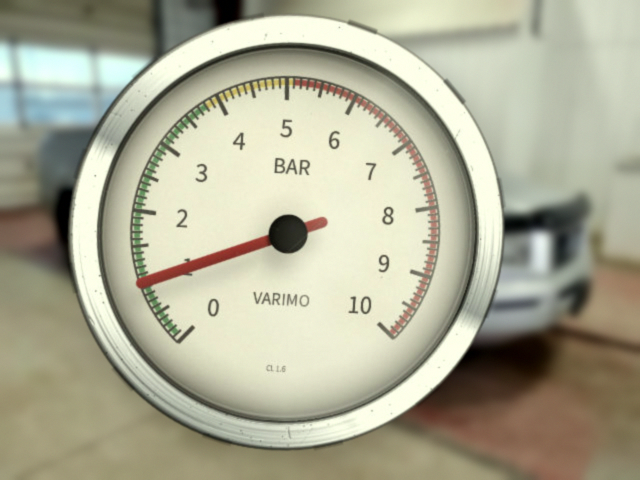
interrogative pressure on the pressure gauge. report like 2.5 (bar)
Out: 1 (bar)
